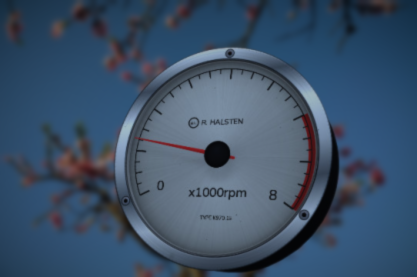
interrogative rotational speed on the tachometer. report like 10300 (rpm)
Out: 1250 (rpm)
